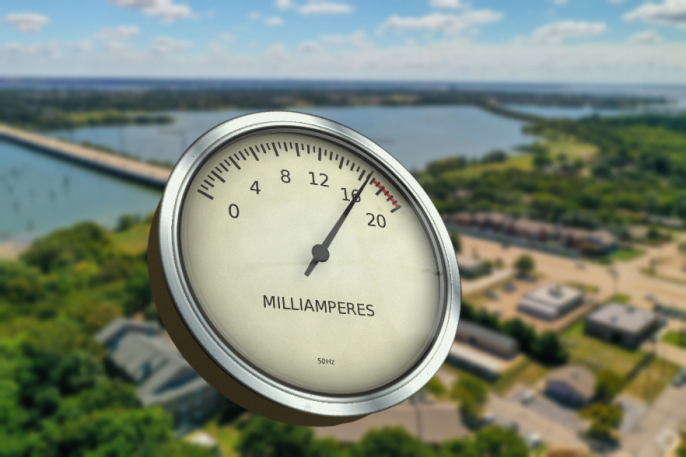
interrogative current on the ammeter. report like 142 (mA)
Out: 16.5 (mA)
